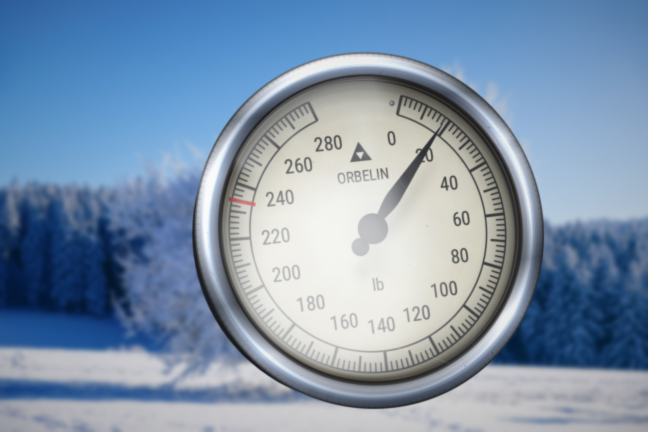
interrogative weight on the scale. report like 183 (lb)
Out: 18 (lb)
